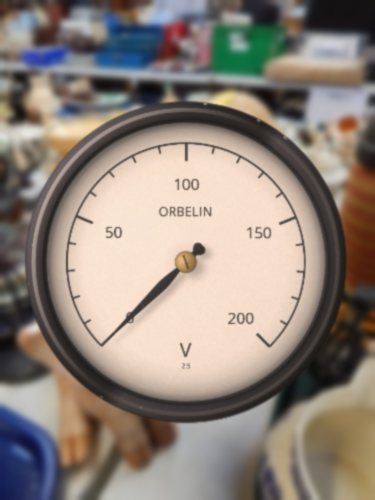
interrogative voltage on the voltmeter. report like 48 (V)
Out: 0 (V)
